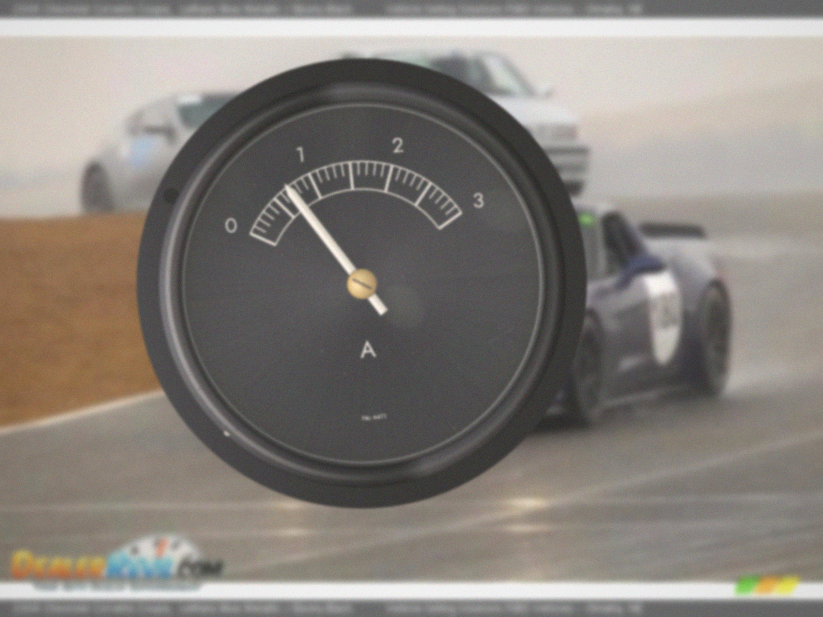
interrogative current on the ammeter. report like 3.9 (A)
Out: 0.7 (A)
